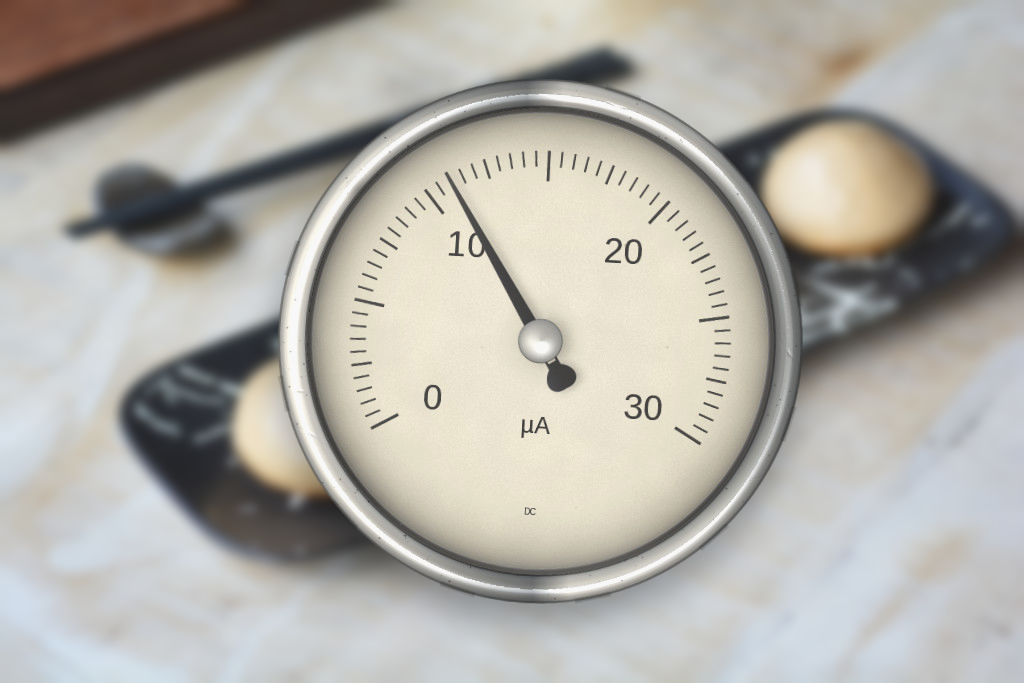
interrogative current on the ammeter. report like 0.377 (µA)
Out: 11 (µA)
